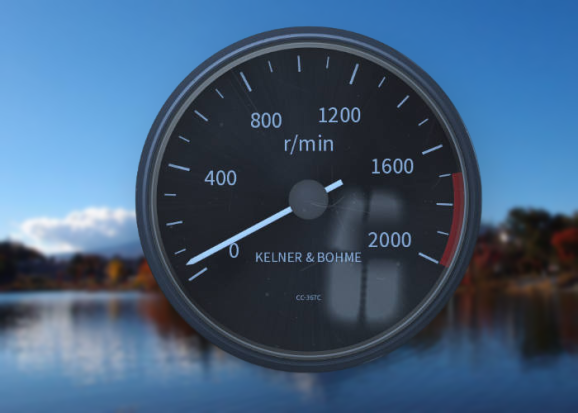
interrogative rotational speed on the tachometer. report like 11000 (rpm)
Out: 50 (rpm)
